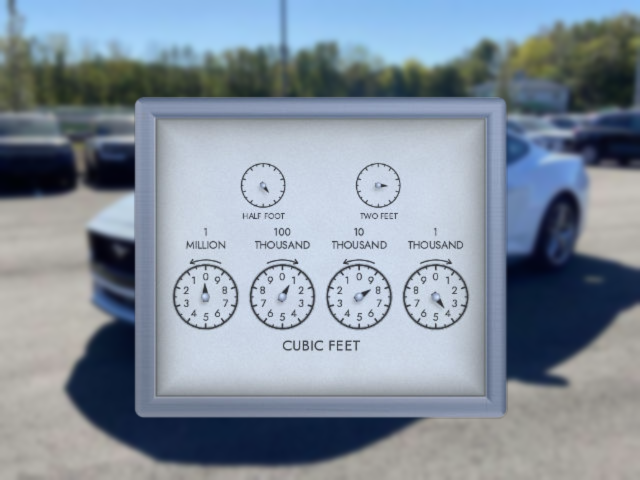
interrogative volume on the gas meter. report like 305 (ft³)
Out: 8400 (ft³)
